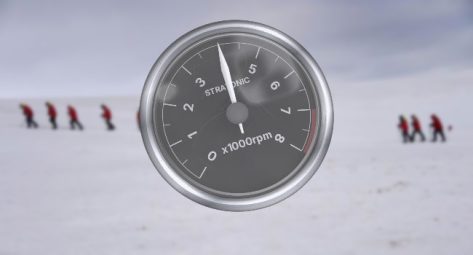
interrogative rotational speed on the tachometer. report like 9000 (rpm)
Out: 4000 (rpm)
